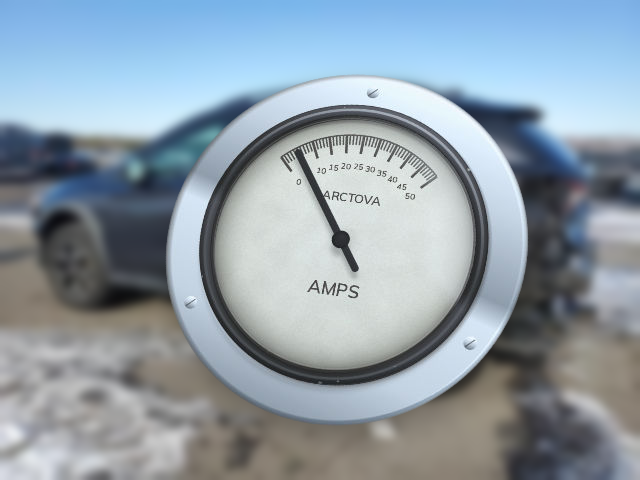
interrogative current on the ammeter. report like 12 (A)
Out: 5 (A)
